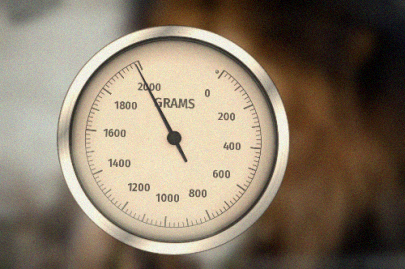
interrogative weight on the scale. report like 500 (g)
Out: 1980 (g)
